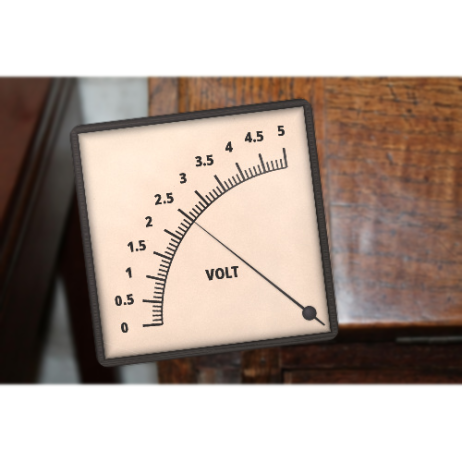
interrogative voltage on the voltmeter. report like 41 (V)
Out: 2.5 (V)
